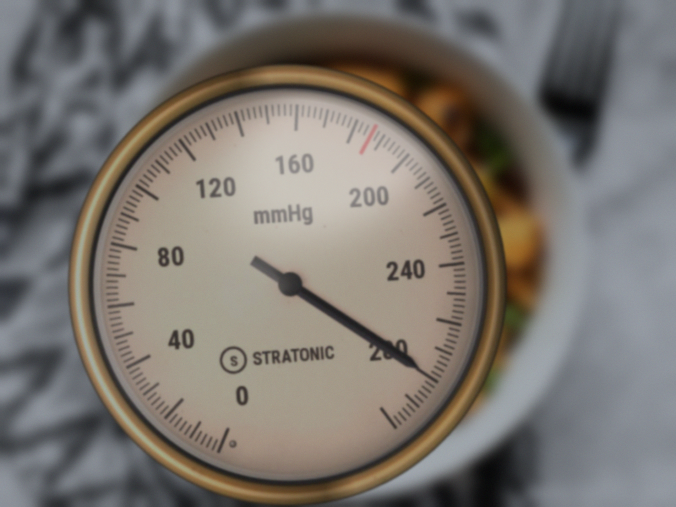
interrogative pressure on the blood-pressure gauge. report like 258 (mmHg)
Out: 280 (mmHg)
